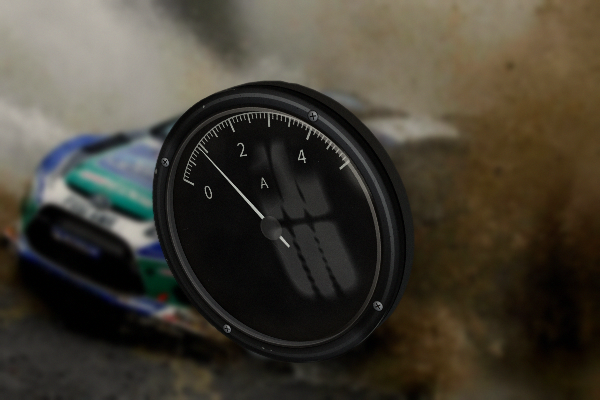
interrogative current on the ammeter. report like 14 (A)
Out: 1 (A)
